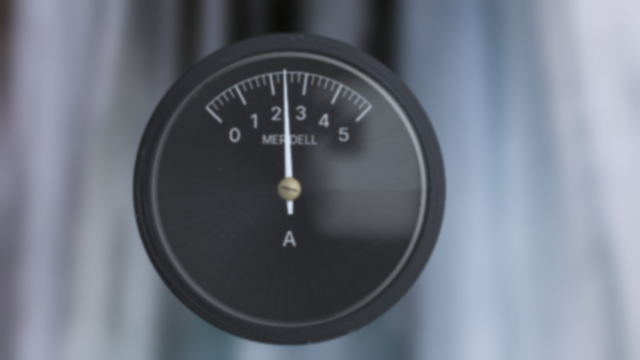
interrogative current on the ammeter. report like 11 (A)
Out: 2.4 (A)
